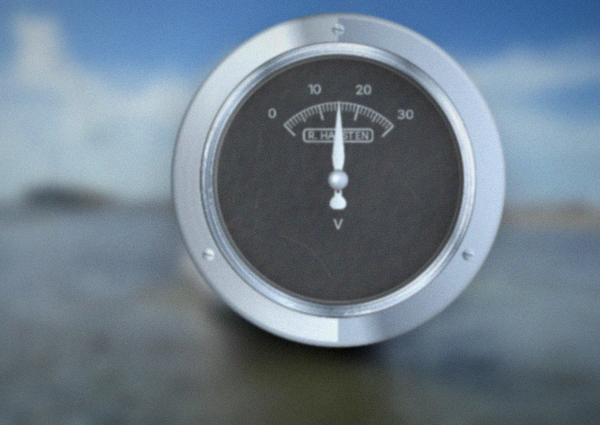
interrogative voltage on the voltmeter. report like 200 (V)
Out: 15 (V)
